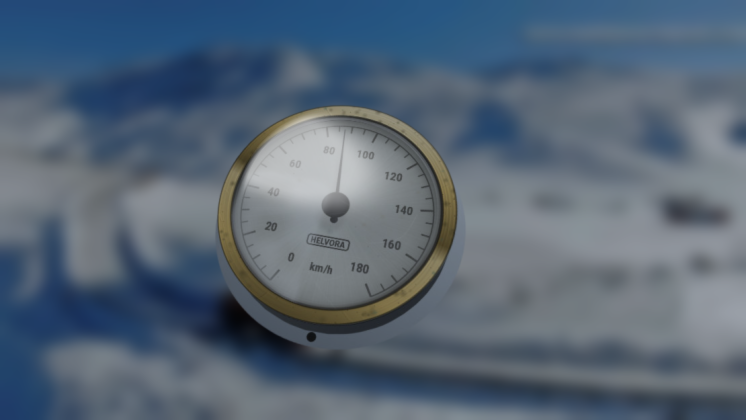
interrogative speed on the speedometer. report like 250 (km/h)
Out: 87.5 (km/h)
